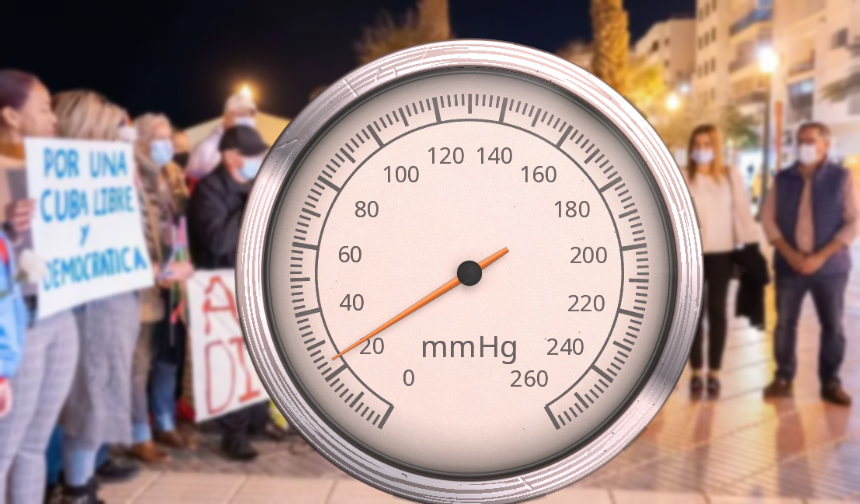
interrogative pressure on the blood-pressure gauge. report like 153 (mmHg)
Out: 24 (mmHg)
